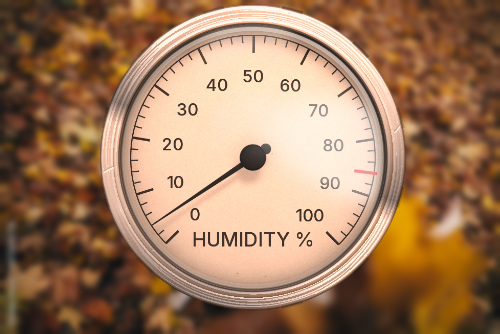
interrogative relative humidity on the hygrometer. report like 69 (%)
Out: 4 (%)
